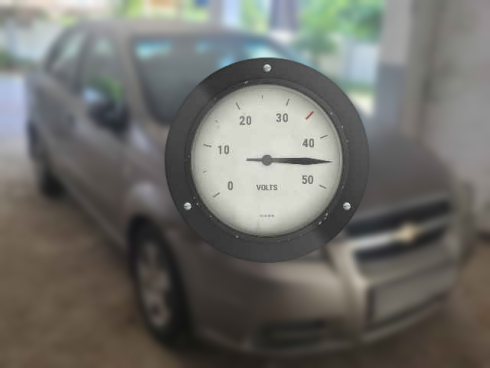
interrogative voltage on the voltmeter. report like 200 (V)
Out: 45 (V)
